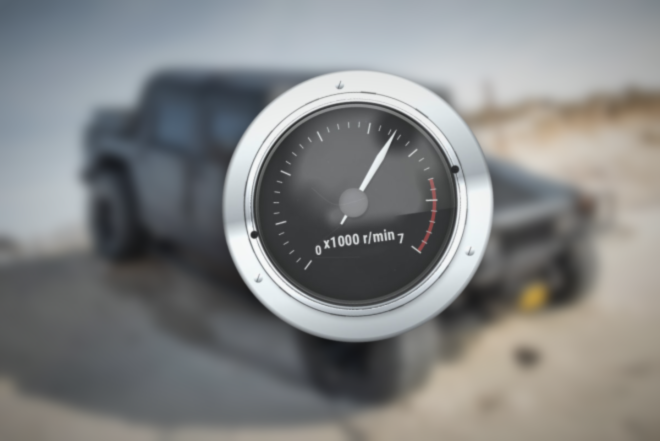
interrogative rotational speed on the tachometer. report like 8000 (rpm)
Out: 4500 (rpm)
